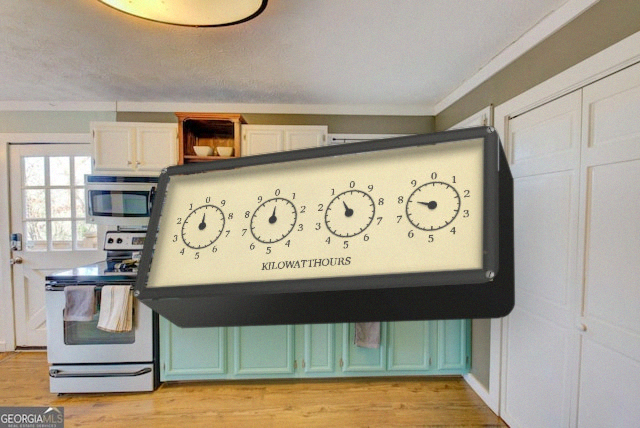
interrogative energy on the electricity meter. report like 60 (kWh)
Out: 8 (kWh)
